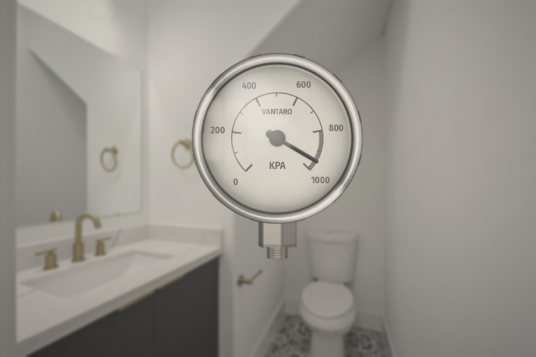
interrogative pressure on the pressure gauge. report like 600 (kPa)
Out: 950 (kPa)
